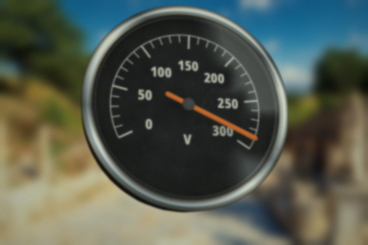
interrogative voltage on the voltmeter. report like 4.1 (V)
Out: 290 (V)
